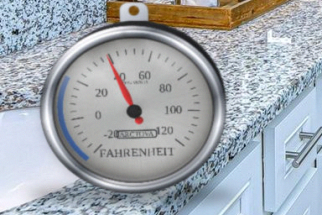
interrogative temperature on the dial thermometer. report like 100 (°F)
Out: 40 (°F)
